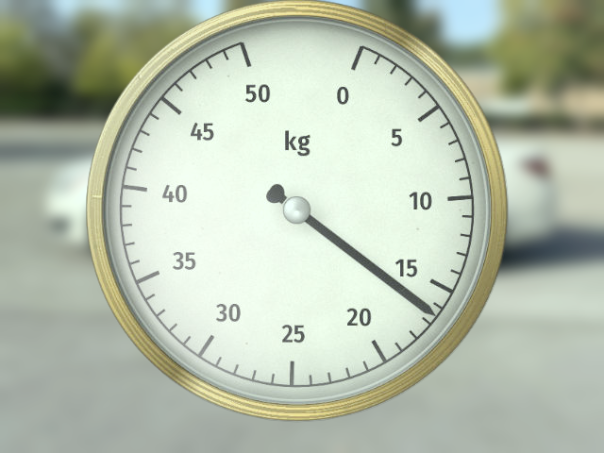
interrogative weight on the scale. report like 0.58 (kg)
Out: 16.5 (kg)
